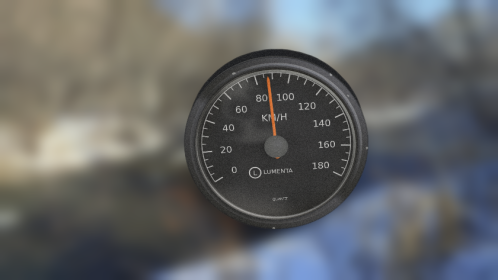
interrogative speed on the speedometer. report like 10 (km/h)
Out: 87.5 (km/h)
